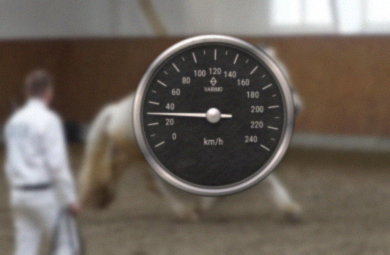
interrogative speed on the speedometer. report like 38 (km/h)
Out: 30 (km/h)
